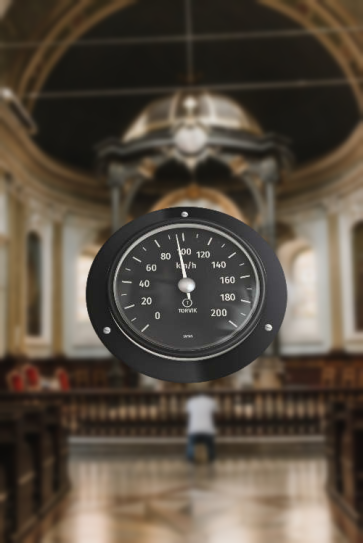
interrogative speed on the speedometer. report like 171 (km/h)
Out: 95 (km/h)
